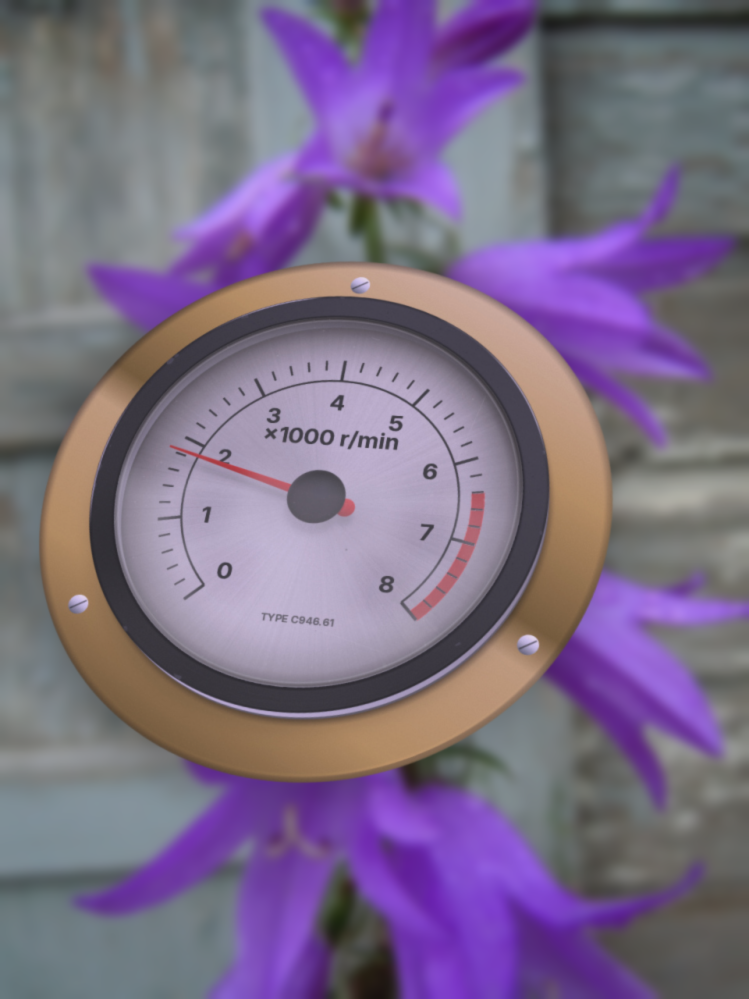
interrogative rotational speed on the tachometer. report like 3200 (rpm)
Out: 1800 (rpm)
